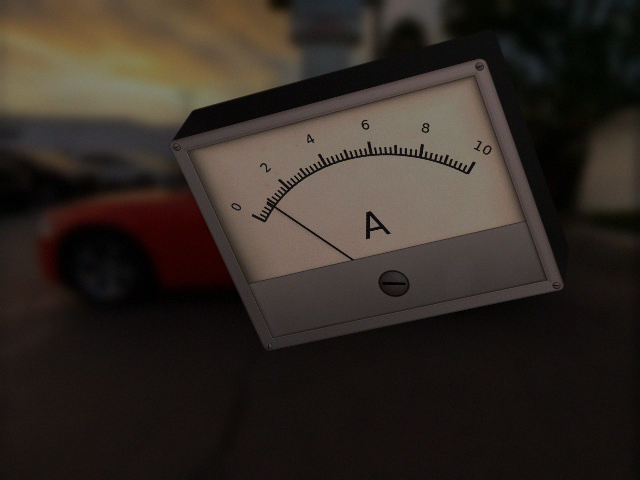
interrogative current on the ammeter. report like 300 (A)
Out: 1 (A)
